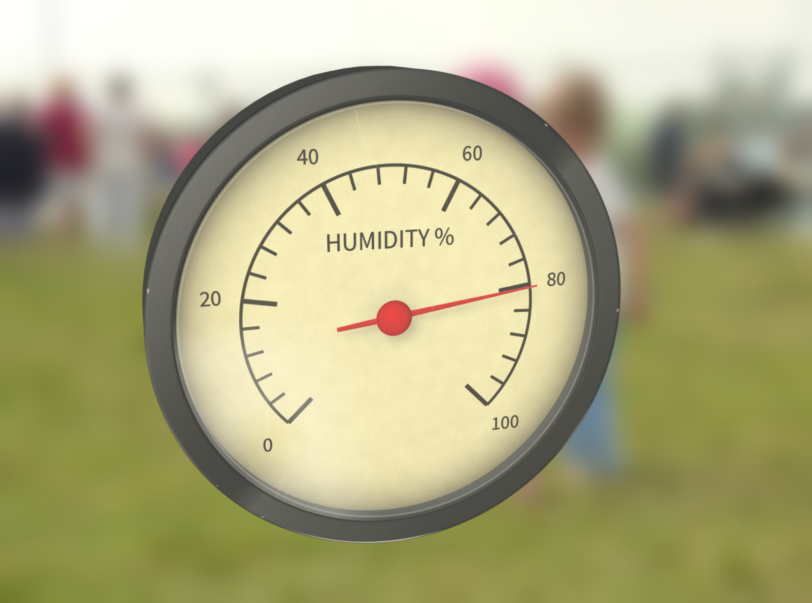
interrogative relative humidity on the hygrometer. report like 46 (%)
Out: 80 (%)
